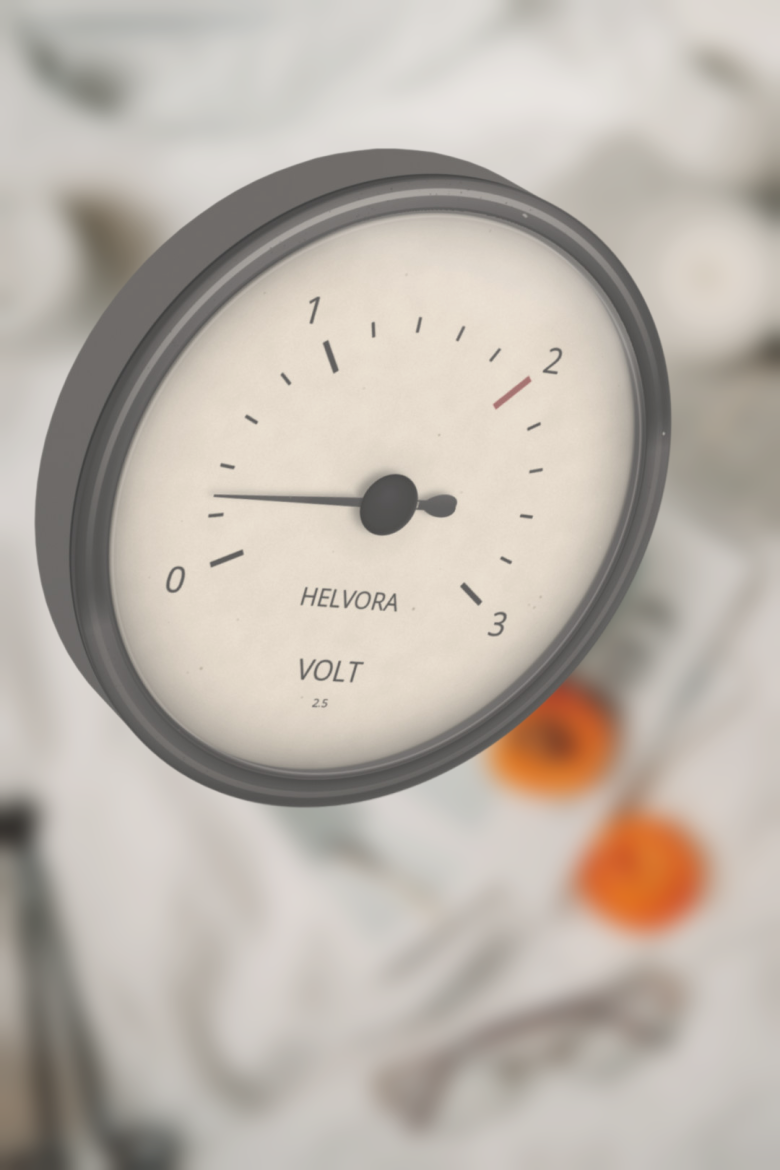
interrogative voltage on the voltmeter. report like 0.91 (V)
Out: 0.3 (V)
